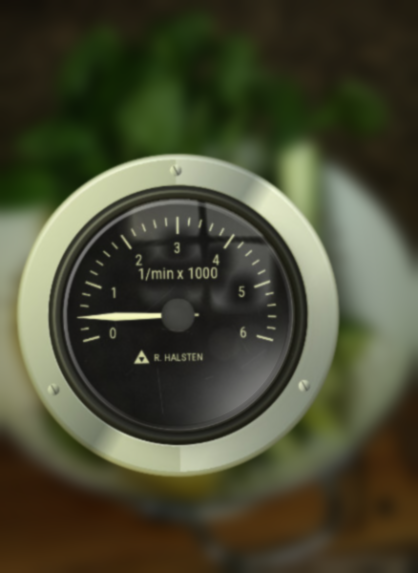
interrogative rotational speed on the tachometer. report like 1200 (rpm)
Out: 400 (rpm)
